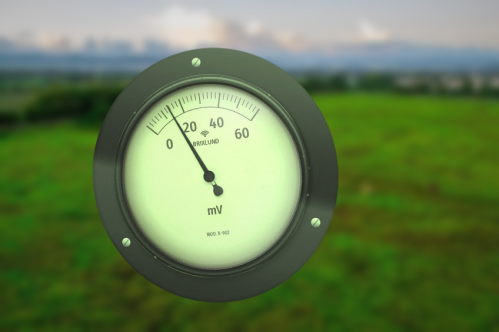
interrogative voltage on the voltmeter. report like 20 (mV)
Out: 14 (mV)
